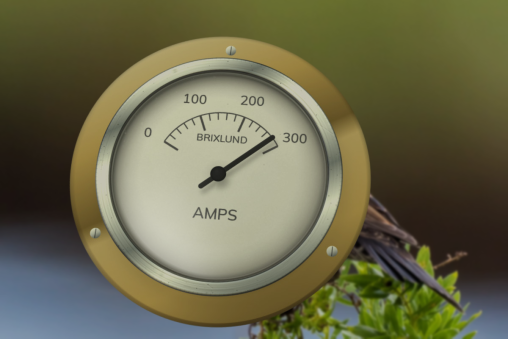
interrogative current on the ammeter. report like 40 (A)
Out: 280 (A)
